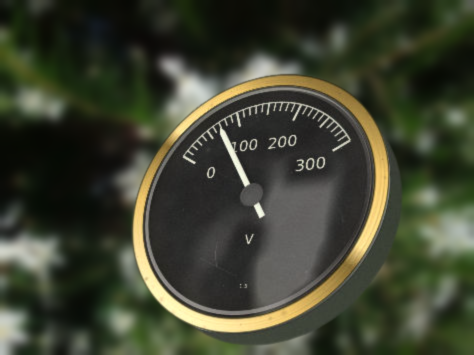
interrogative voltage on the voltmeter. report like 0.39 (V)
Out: 70 (V)
